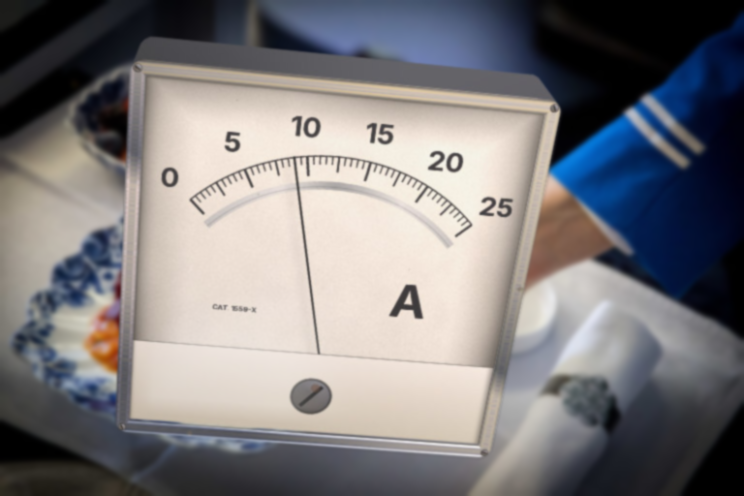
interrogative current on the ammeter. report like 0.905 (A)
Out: 9 (A)
